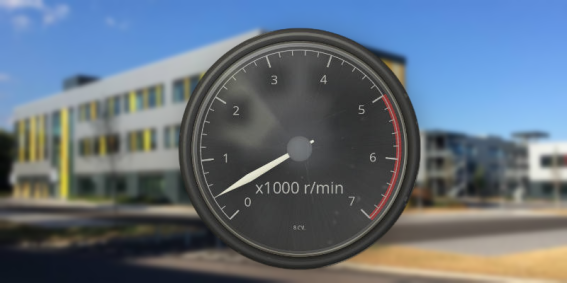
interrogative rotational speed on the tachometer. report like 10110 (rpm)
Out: 400 (rpm)
